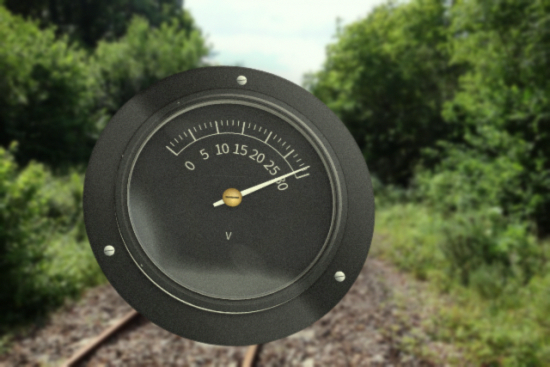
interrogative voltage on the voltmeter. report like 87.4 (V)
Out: 29 (V)
